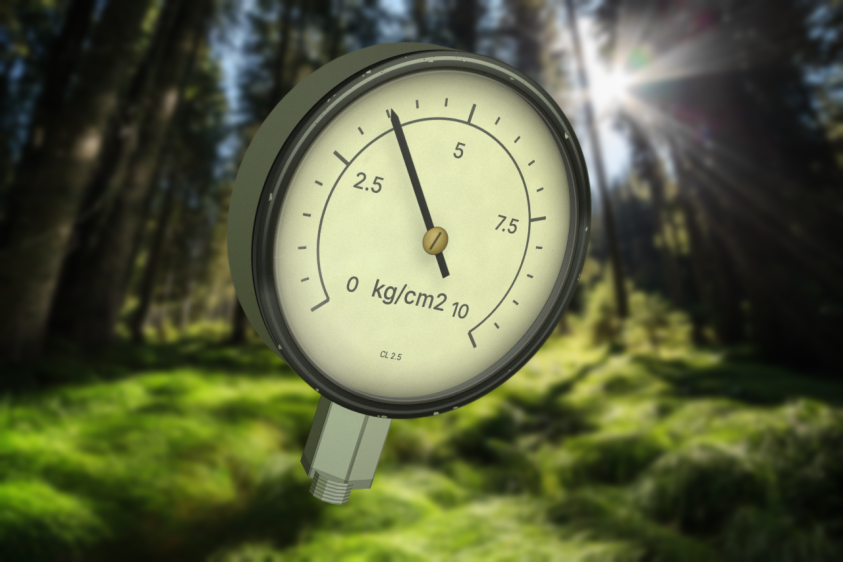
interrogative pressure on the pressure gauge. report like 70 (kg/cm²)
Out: 3.5 (kg/cm²)
